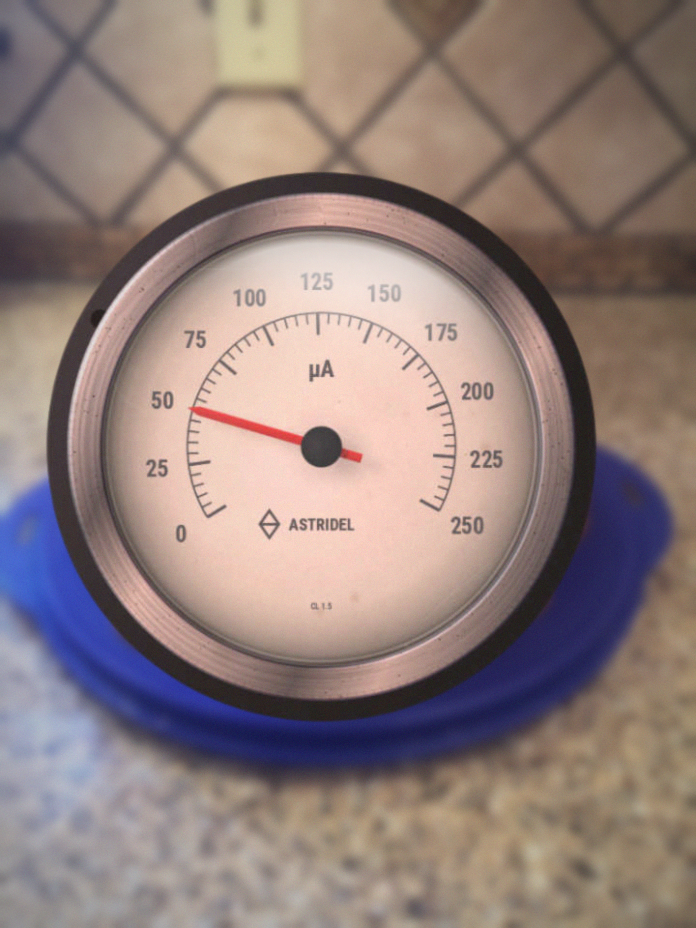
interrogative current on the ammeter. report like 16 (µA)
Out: 50 (µA)
